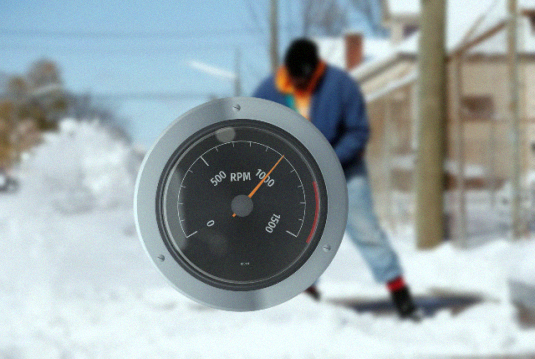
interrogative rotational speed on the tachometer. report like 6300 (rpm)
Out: 1000 (rpm)
